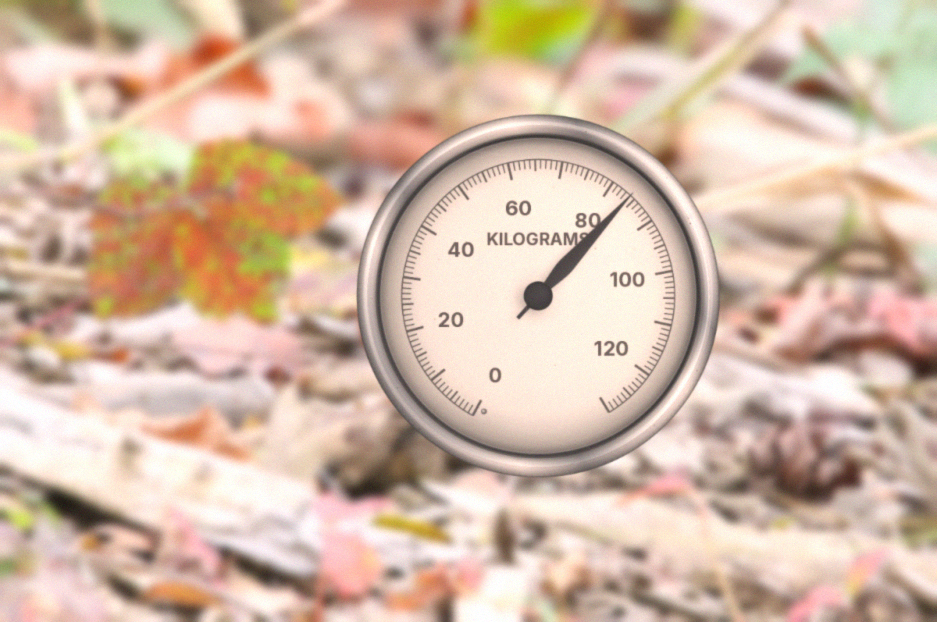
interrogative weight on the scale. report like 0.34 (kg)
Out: 84 (kg)
